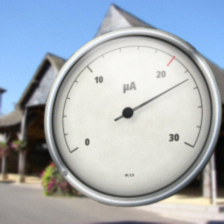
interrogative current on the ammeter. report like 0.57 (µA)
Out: 23 (µA)
